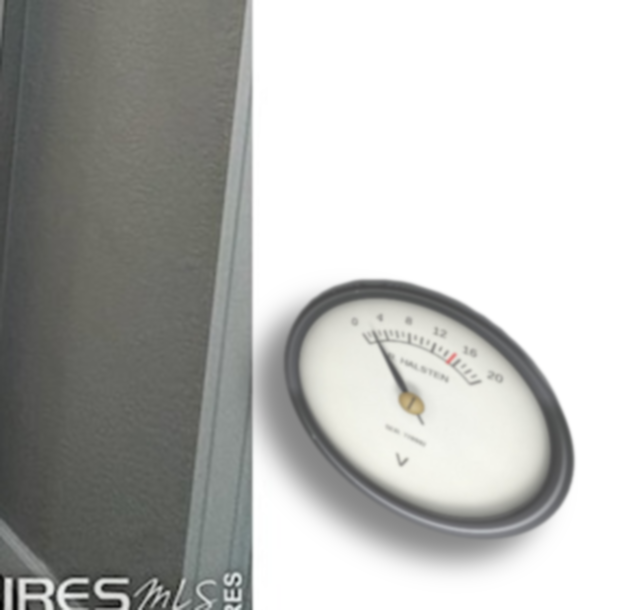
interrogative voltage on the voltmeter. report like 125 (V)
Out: 2 (V)
